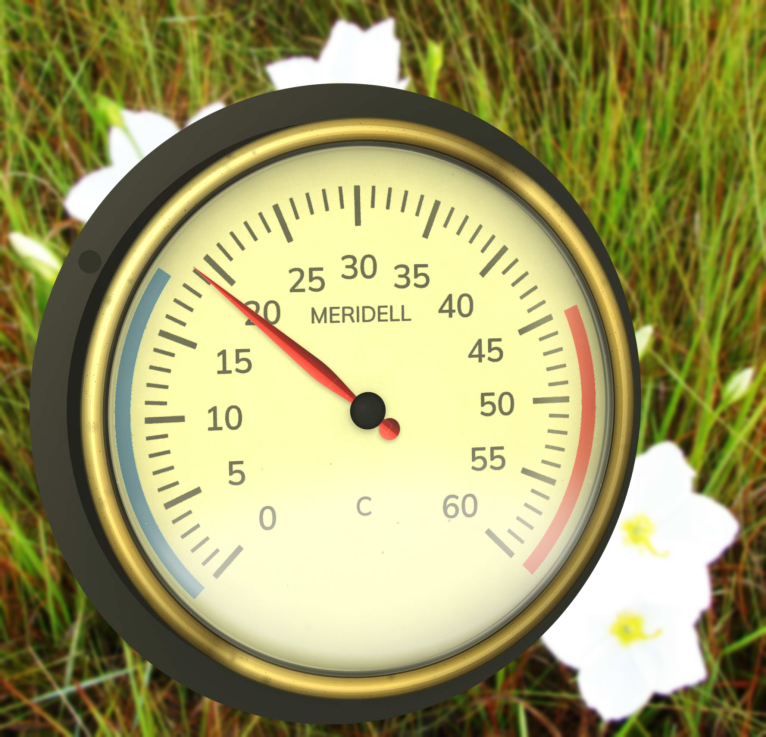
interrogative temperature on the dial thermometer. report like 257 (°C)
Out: 19 (°C)
